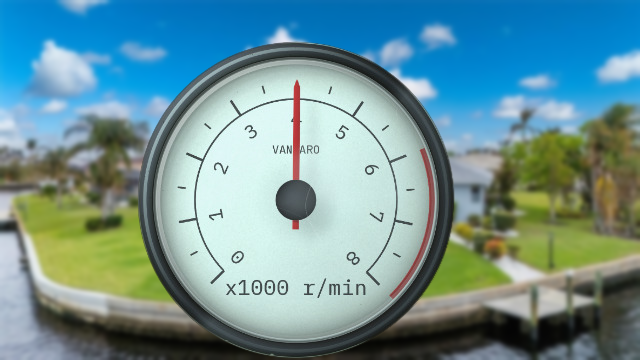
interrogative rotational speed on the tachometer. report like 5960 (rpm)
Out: 4000 (rpm)
